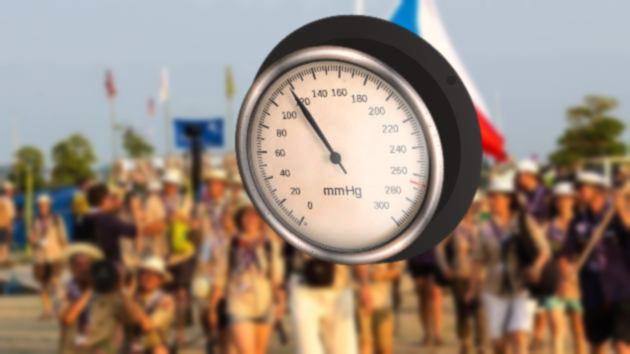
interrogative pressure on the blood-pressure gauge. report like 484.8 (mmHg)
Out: 120 (mmHg)
